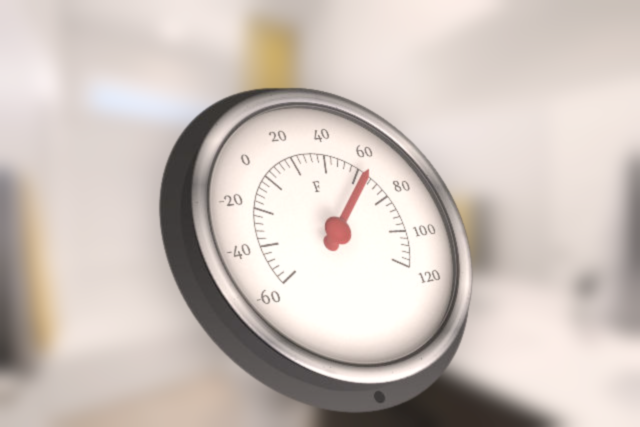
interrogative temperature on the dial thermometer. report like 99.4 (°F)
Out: 64 (°F)
